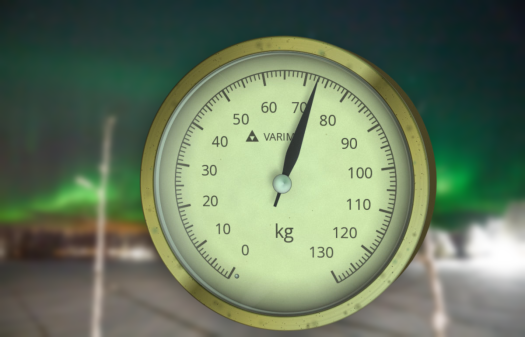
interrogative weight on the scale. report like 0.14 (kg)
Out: 73 (kg)
